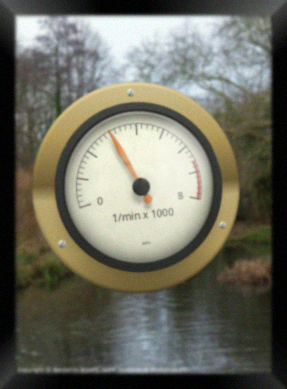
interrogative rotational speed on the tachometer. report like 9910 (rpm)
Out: 3000 (rpm)
